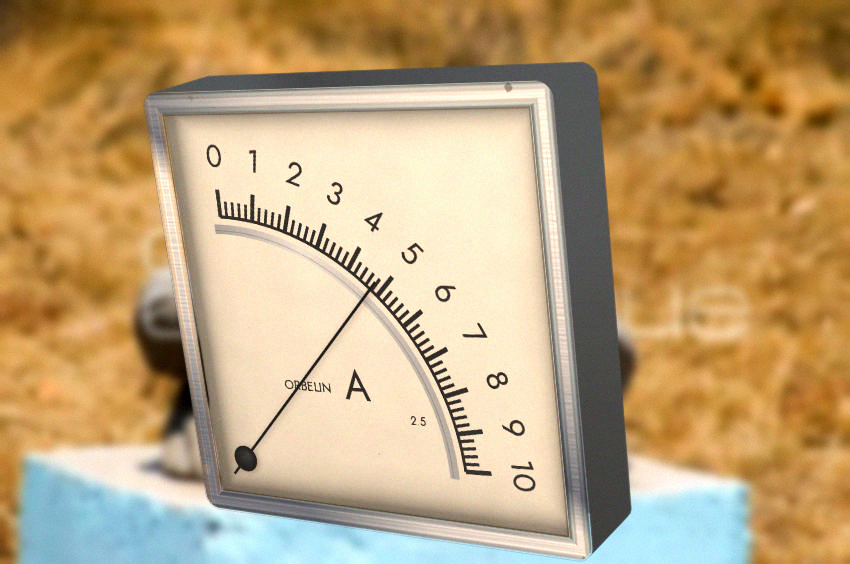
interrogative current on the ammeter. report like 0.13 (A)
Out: 4.8 (A)
